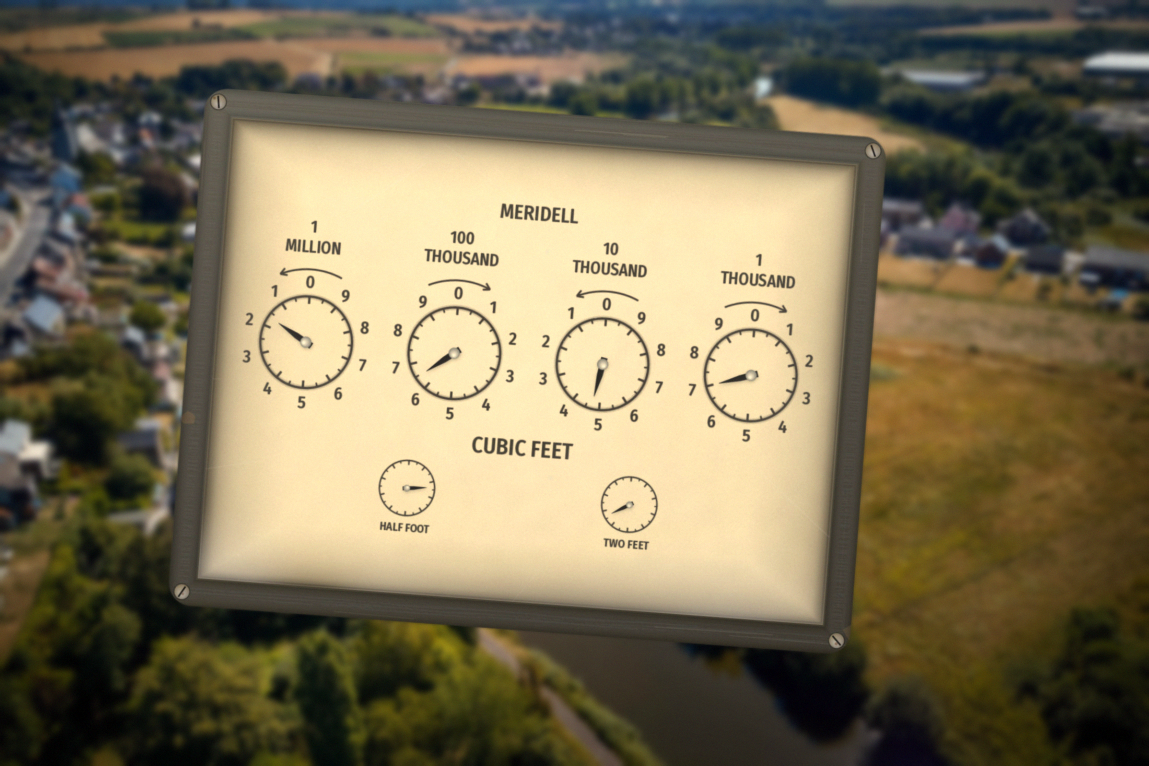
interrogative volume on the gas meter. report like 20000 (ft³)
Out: 164700 (ft³)
